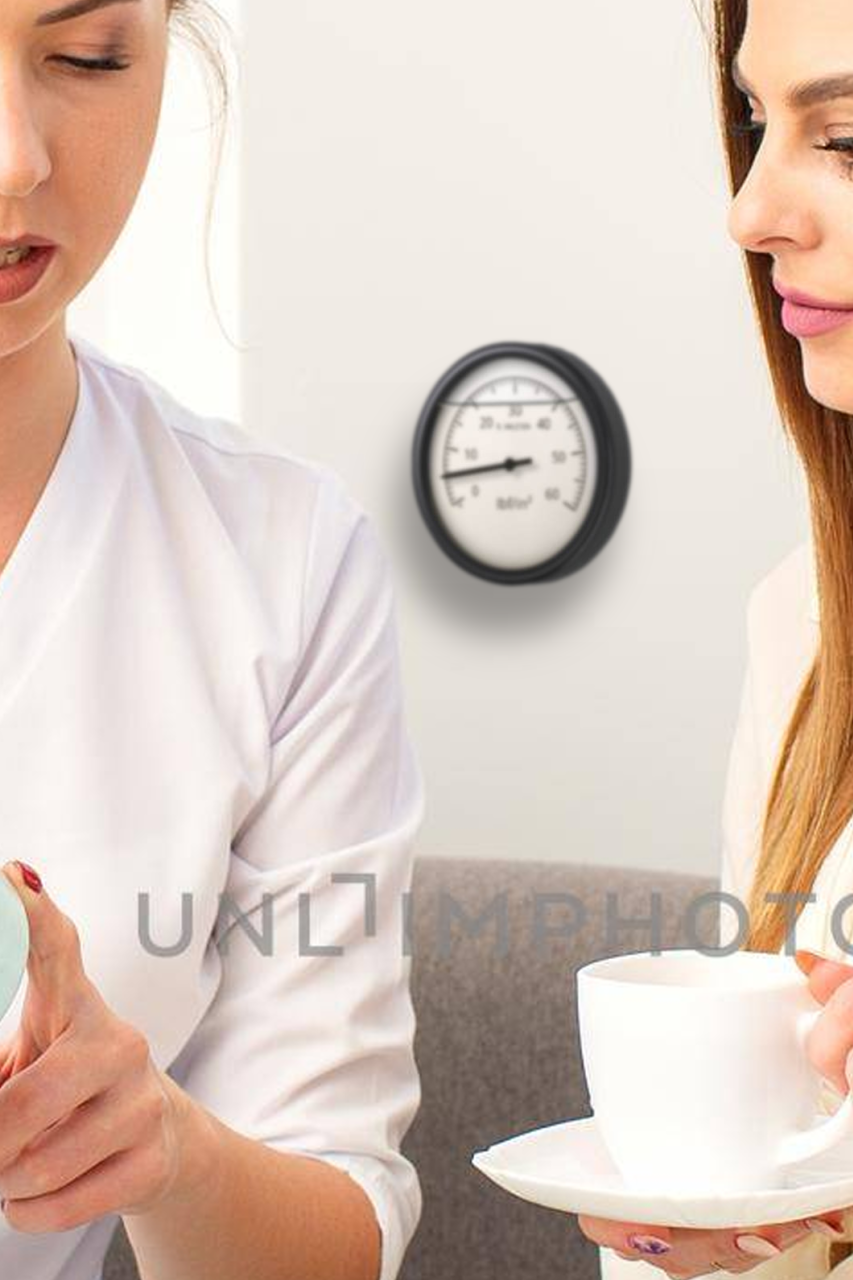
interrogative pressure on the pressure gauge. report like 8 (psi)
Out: 5 (psi)
